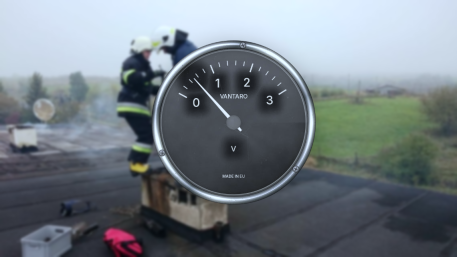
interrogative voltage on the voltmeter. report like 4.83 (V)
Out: 0.5 (V)
